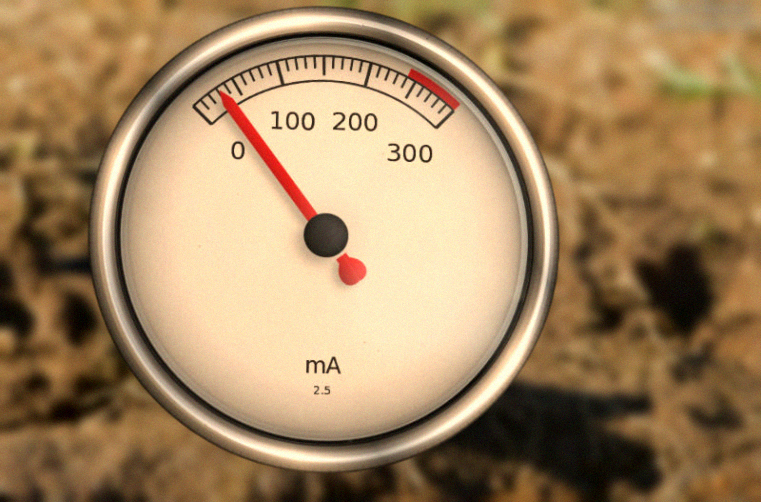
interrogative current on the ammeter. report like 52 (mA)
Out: 30 (mA)
